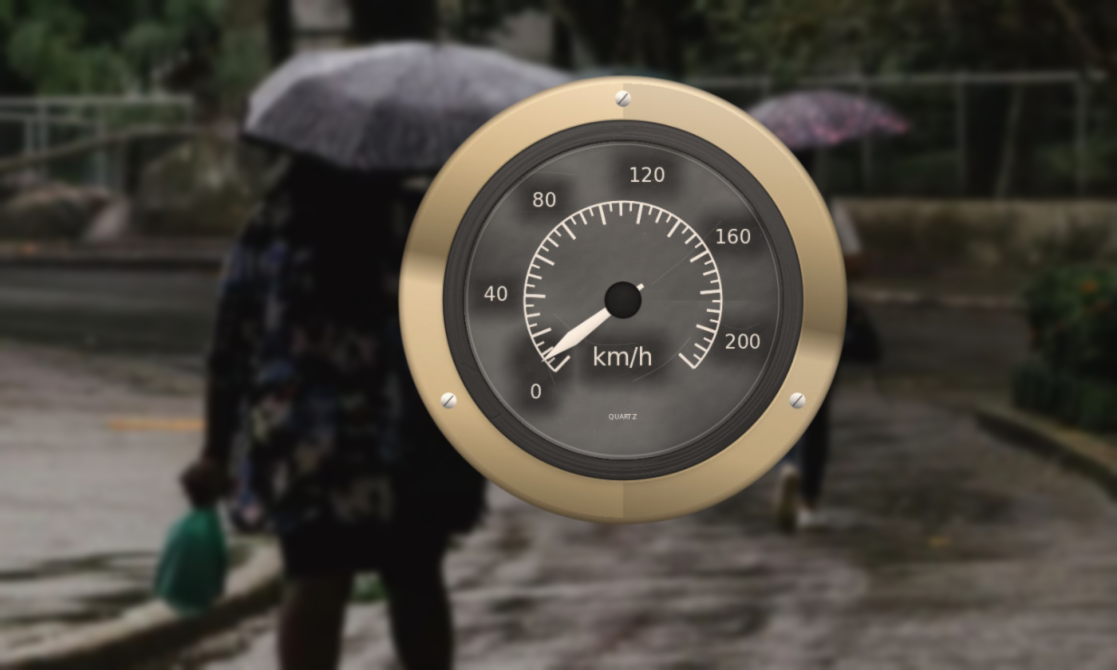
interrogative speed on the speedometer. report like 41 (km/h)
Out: 7.5 (km/h)
